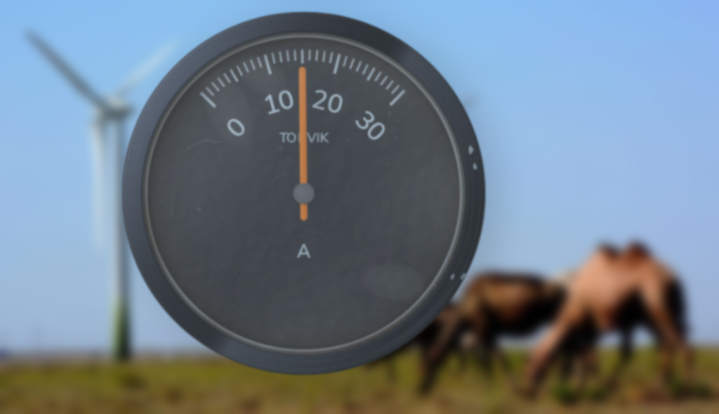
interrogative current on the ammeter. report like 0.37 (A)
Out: 15 (A)
